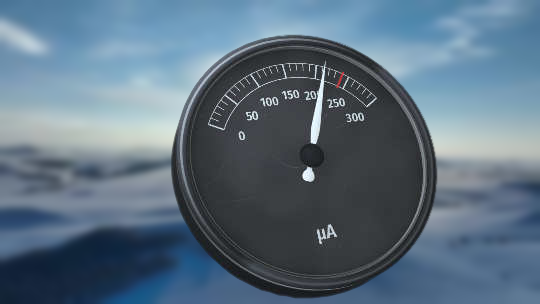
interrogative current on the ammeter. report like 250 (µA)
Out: 210 (µA)
